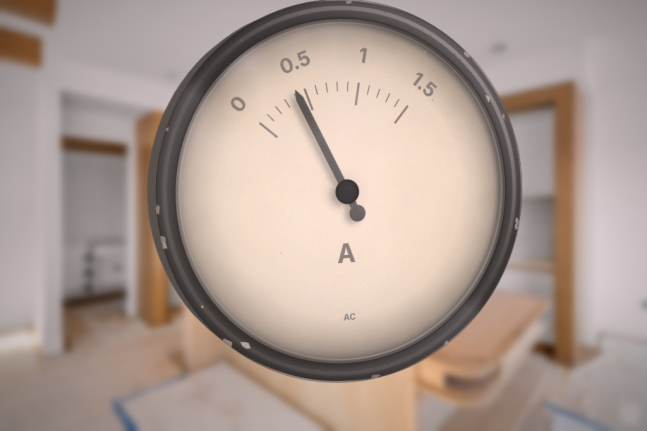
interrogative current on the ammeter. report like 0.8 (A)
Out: 0.4 (A)
